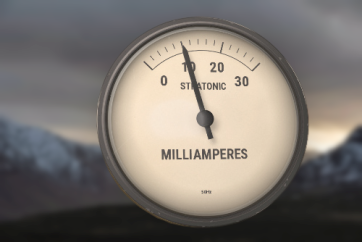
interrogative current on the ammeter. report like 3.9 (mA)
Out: 10 (mA)
